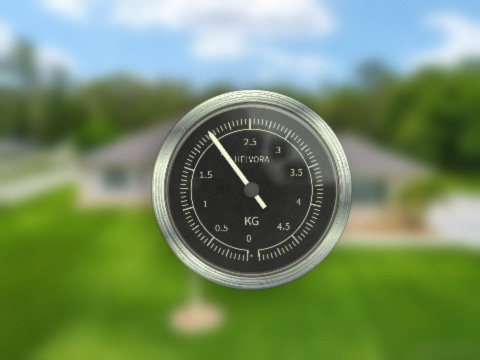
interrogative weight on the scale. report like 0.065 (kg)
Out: 2 (kg)
